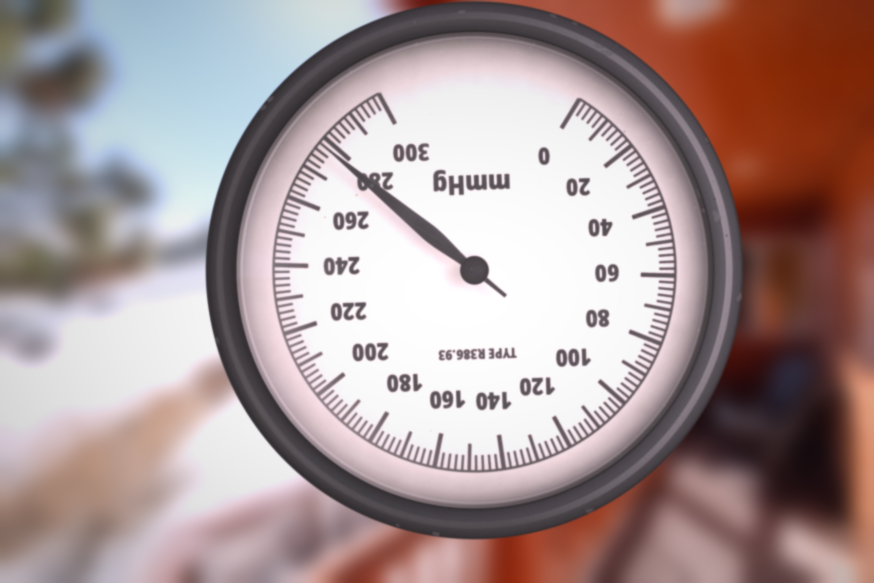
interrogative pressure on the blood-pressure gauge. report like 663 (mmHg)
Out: 278 (mmHg)
